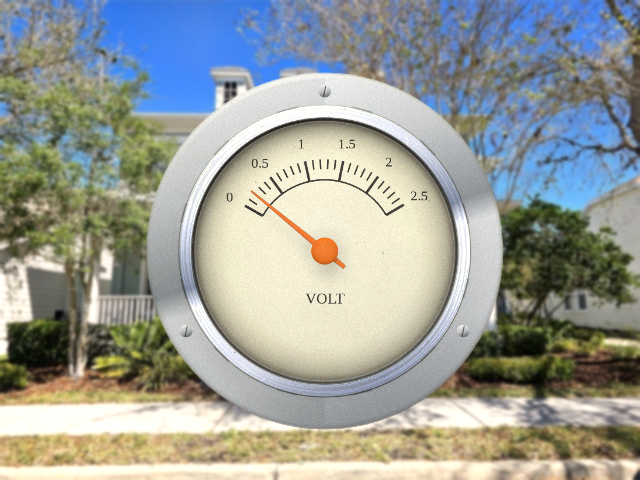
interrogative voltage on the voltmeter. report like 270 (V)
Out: 0.2 (V)
